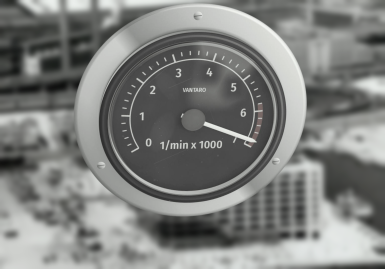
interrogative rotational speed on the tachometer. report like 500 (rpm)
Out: 6800 (rpm)
